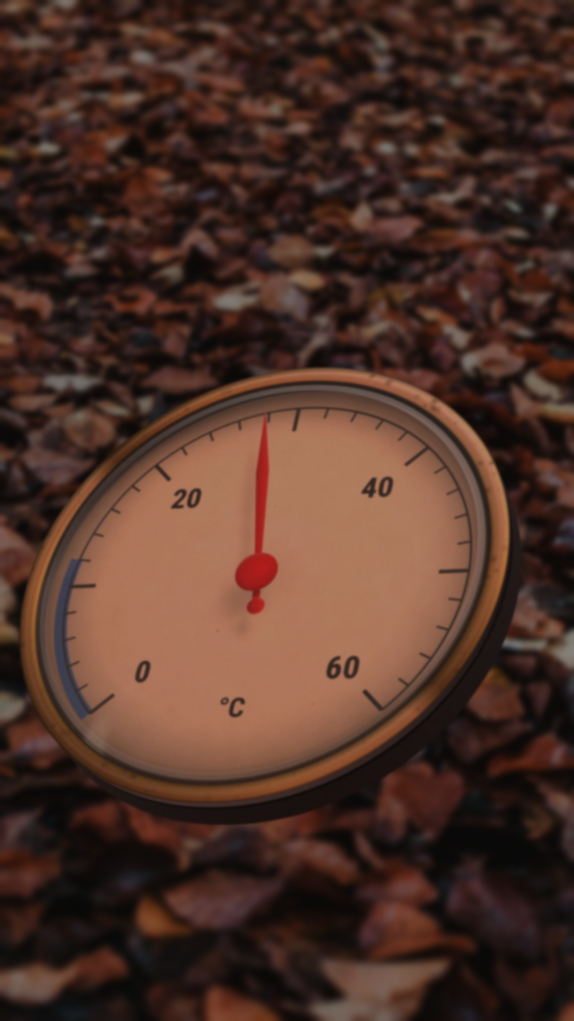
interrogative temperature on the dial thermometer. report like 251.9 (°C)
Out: 28 (°C)
